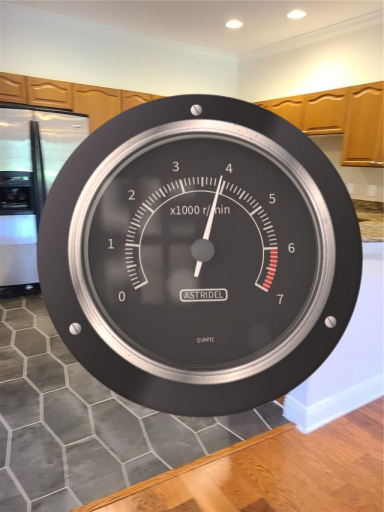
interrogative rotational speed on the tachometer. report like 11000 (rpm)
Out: 3900 (rpm)
